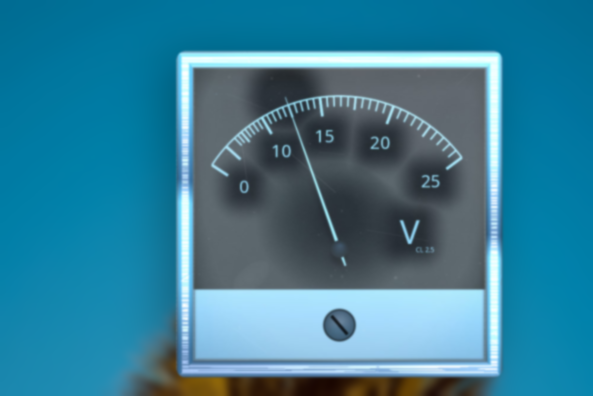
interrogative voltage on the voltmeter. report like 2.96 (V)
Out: 12.5 (V)
